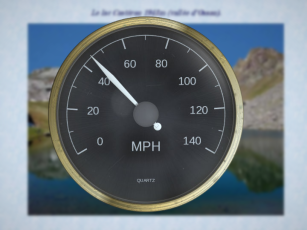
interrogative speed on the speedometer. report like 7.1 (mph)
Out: 45 (mph)
